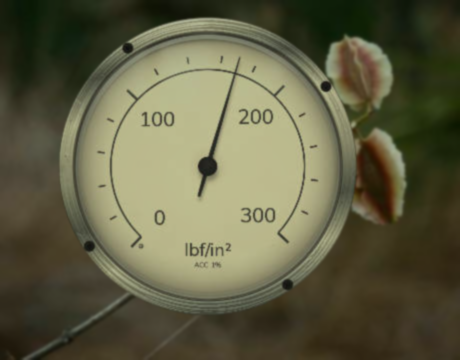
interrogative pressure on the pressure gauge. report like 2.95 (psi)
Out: 170 (psi)
